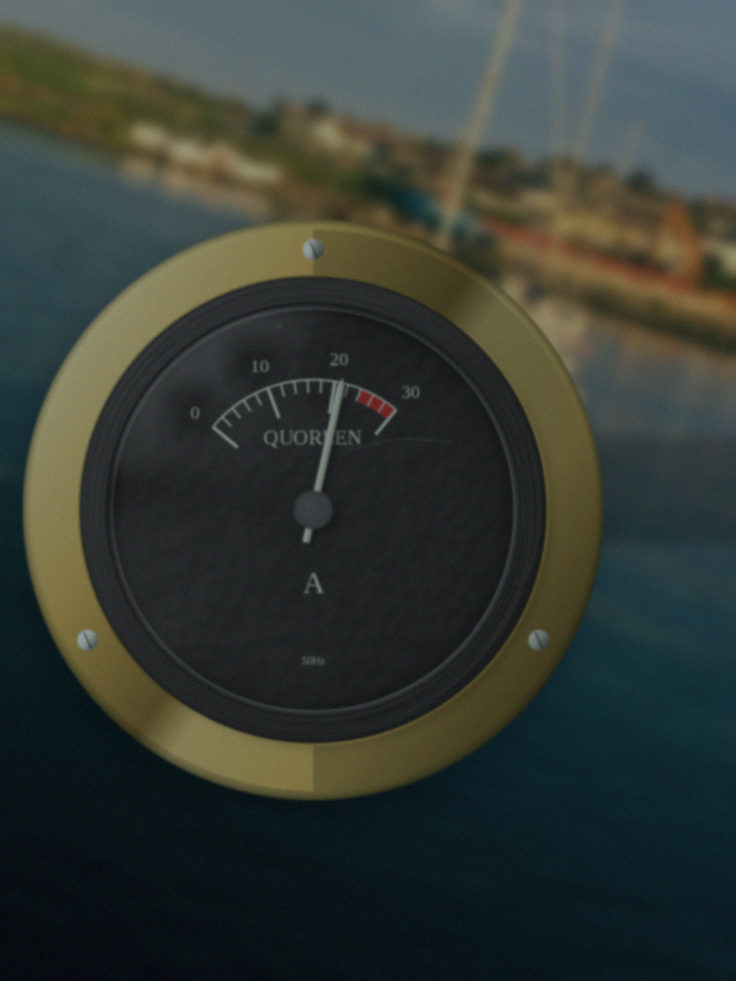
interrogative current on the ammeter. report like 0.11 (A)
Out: 21 (A)
